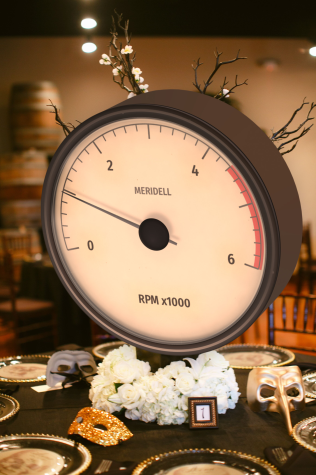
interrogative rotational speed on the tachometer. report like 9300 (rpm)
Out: 1000 (rpm)
